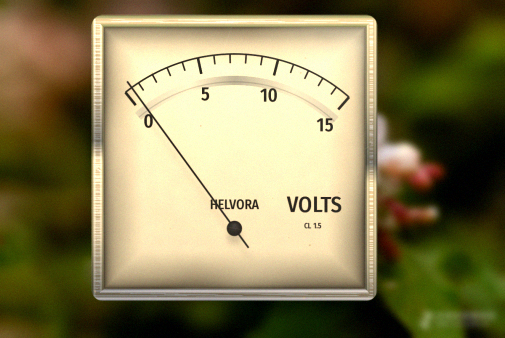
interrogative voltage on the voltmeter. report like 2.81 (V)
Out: 0.5 (V)
